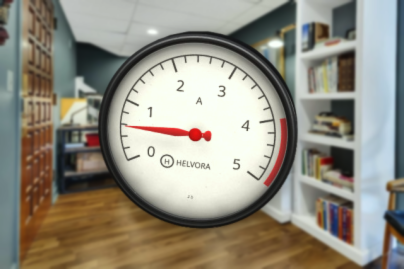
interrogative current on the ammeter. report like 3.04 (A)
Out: 0.6 (A)
